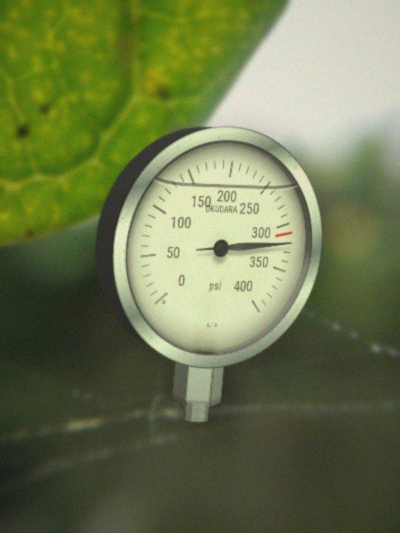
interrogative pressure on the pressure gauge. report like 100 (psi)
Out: 320 (psi)
